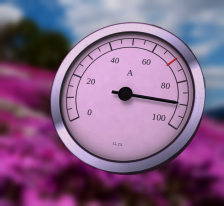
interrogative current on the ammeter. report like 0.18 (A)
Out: 90 (A)
